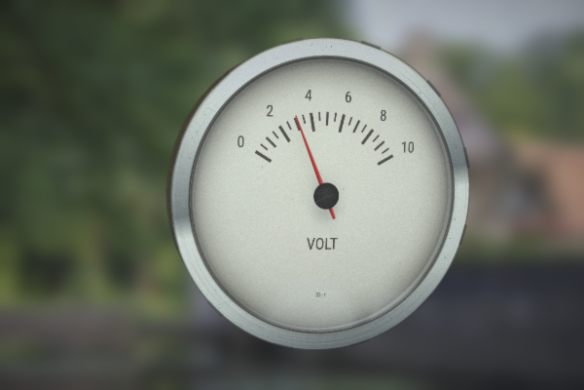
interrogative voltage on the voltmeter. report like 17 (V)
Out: 3 (V)
